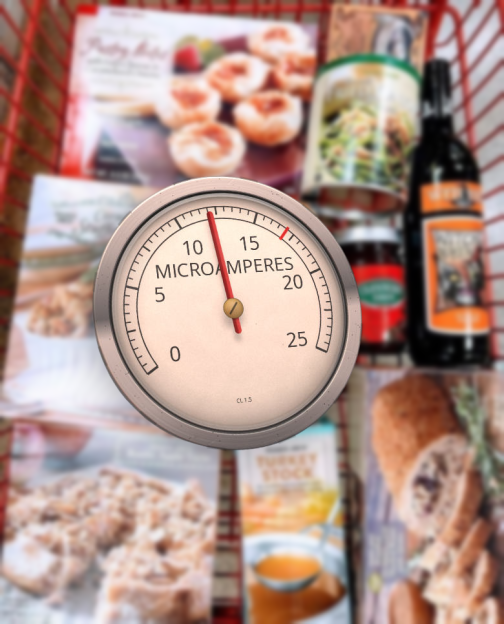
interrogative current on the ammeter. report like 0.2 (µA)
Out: 12 (µA)
